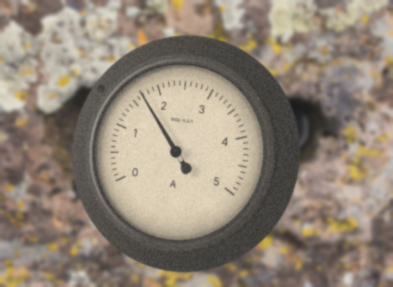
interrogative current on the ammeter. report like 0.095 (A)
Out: 1.7 (A)
